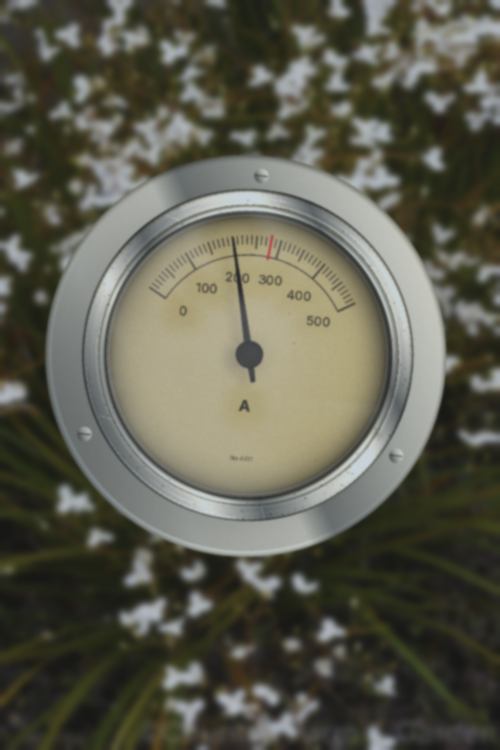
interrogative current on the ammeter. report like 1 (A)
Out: 200 (A)
